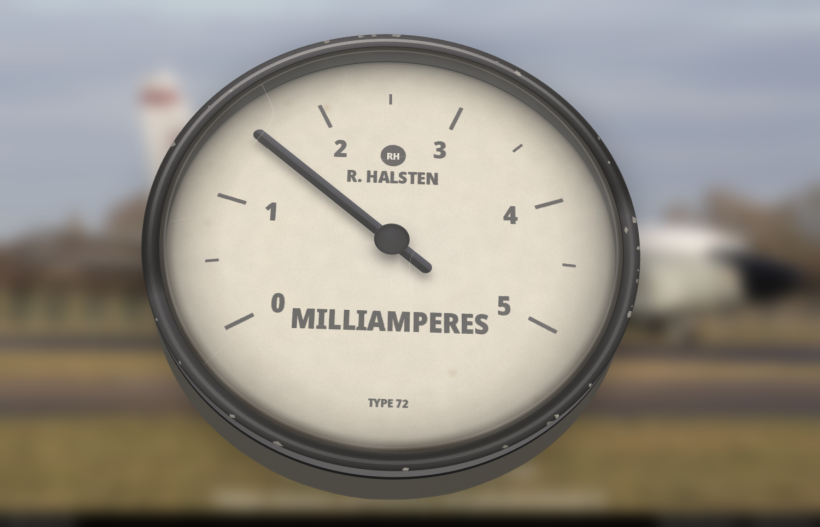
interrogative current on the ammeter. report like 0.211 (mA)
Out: 1.5 (mA)
